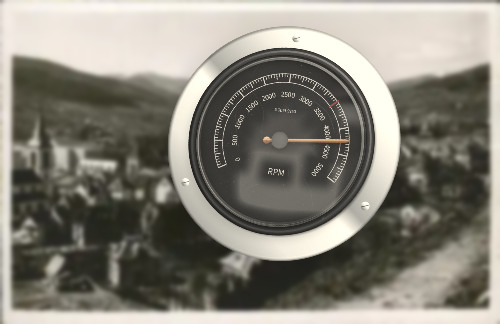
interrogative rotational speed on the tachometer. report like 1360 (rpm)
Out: 4250 (rpm)
